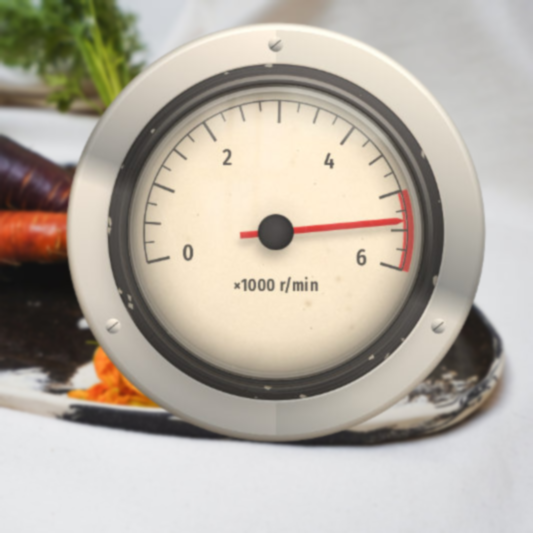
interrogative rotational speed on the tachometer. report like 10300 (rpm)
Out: 5375 (rpm)
